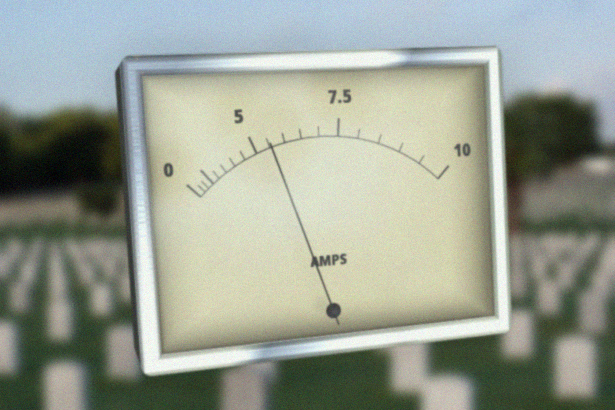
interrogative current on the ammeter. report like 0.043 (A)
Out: 5.5 (A)
